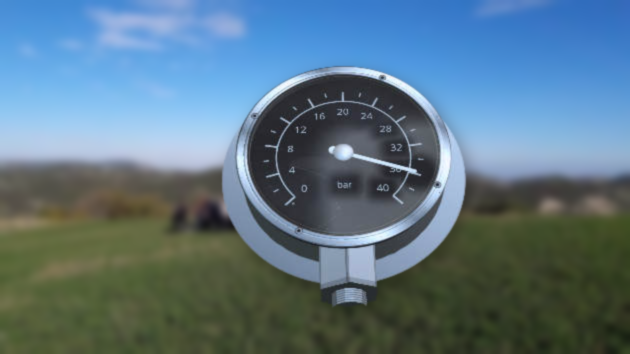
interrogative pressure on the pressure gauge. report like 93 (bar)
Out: 36 (bar)
